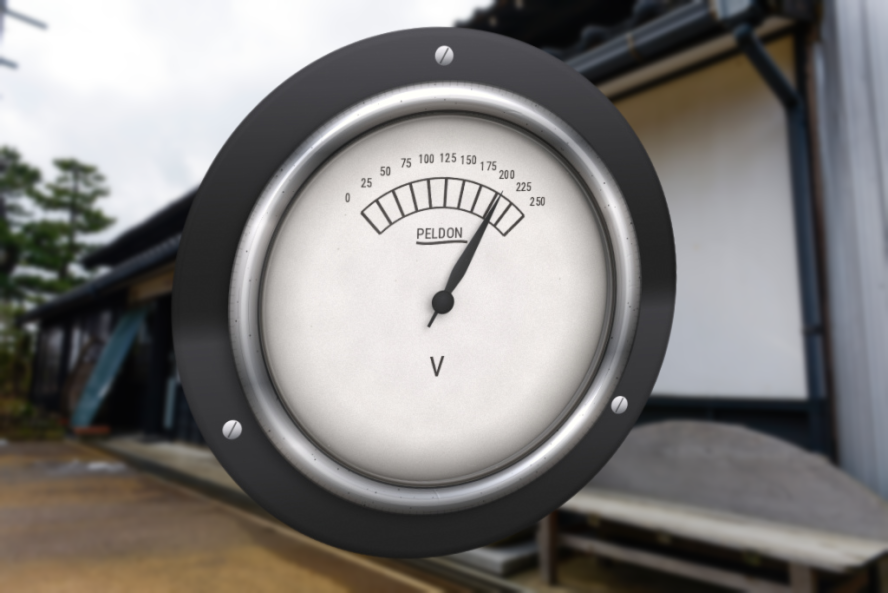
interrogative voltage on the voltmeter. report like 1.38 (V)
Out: 200 (V)
